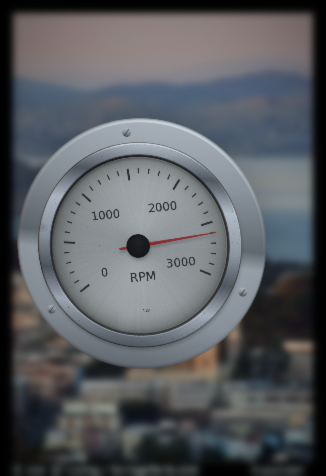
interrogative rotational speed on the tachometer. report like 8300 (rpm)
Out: 2600 (rpm)
